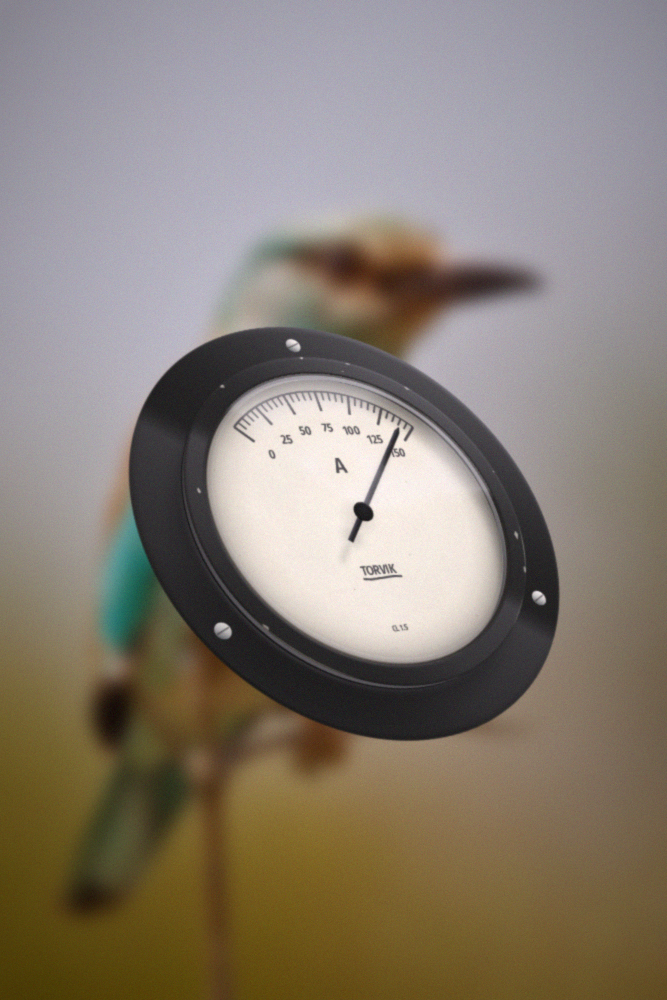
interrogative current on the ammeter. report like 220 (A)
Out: 140 (A)
